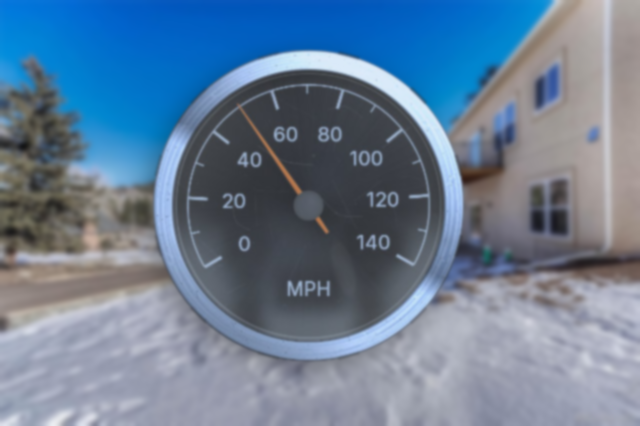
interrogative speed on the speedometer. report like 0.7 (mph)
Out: 50 (mph)
